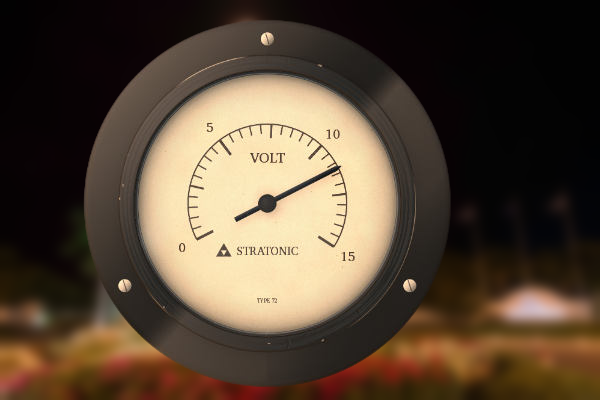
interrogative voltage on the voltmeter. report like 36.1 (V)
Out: 11.25 (V)
